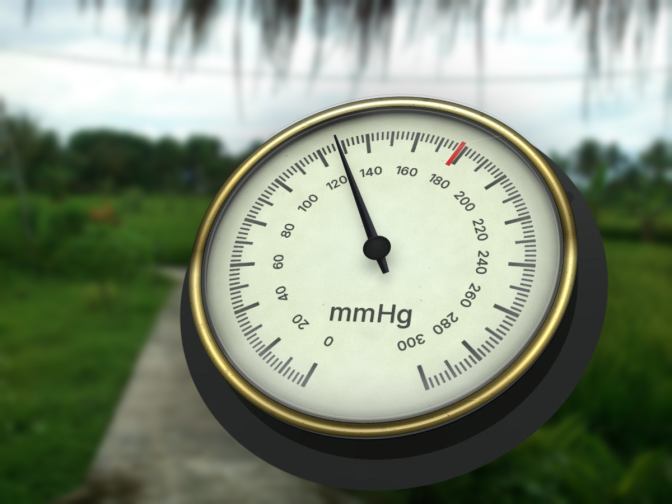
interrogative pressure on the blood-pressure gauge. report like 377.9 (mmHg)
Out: 128 (mmHg)
